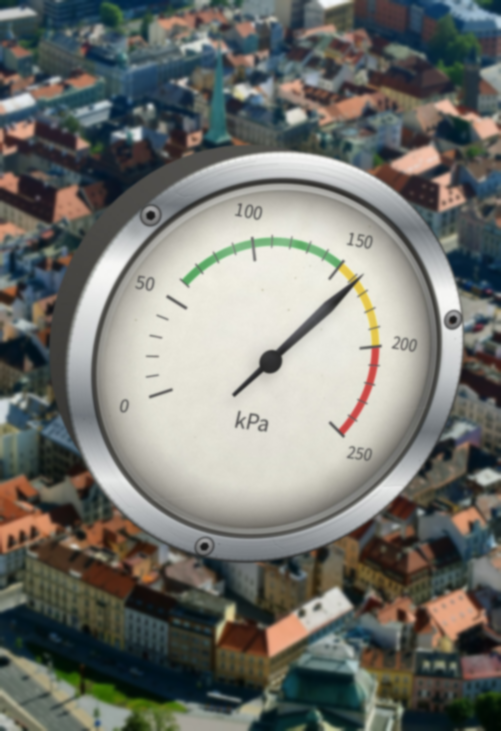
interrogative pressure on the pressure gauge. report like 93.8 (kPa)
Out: 160 (kPa)
